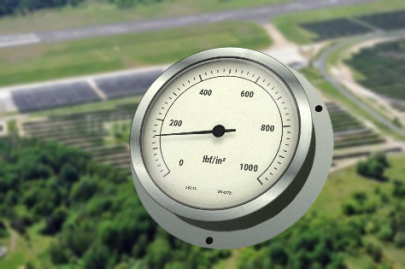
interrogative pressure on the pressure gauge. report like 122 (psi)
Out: 140 (psi)
